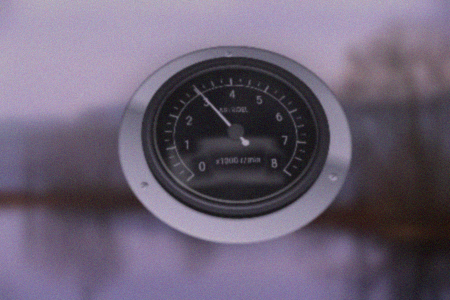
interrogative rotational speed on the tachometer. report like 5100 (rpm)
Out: 3000 (rpm)
